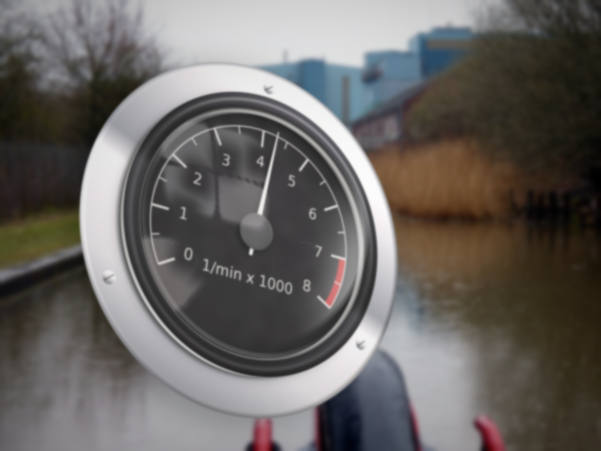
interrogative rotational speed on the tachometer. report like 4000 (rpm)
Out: 4250 (rpm)
